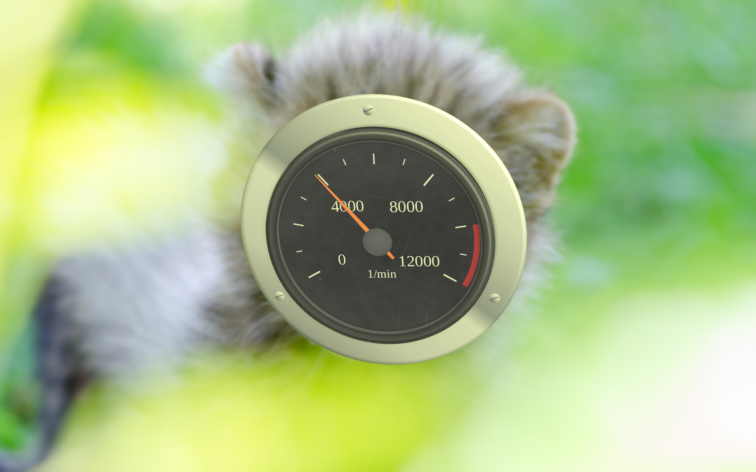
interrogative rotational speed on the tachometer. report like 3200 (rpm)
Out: 4000 (rpm)
